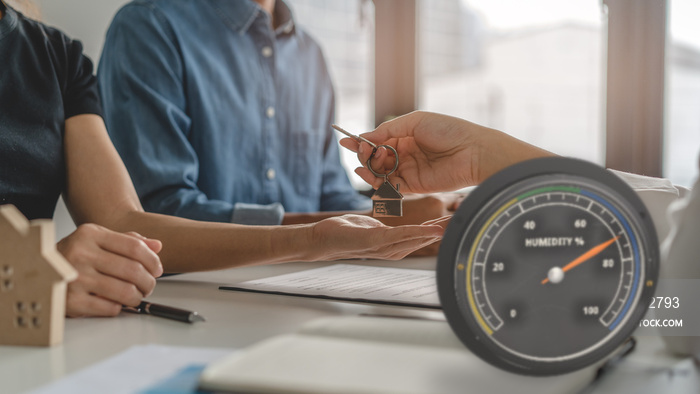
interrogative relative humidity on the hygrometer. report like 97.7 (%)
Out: 72 (%)
